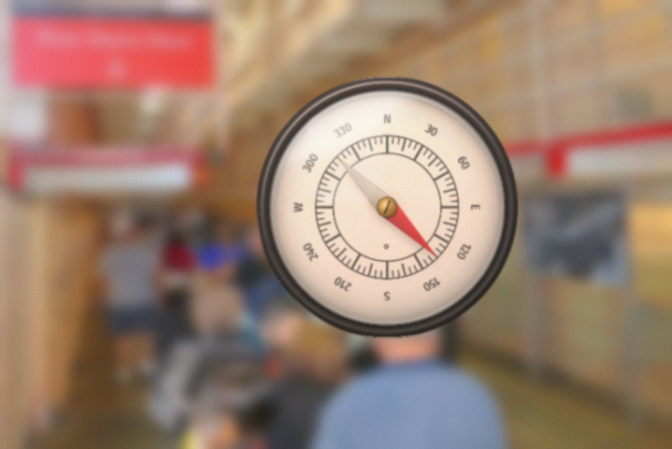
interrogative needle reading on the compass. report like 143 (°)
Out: 135 (°)
